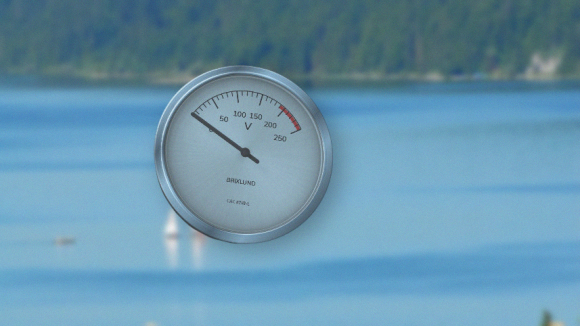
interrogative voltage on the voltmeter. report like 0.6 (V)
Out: 0 (V)
